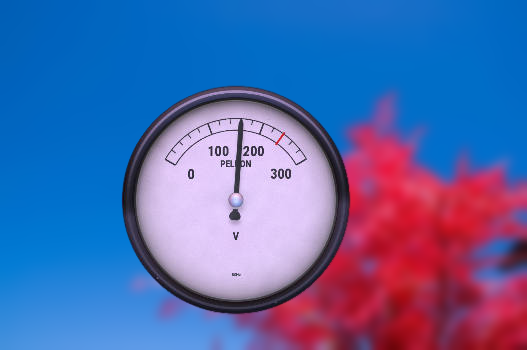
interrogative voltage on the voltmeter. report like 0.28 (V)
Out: 160 (V)
